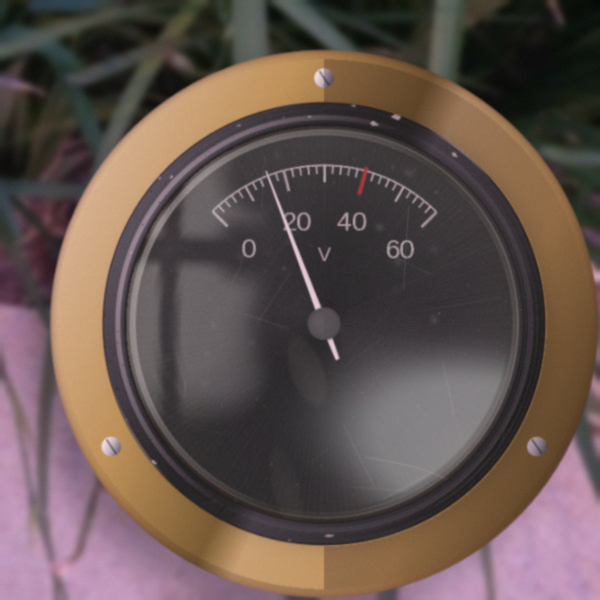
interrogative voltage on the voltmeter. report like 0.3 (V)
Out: 16 (V)
